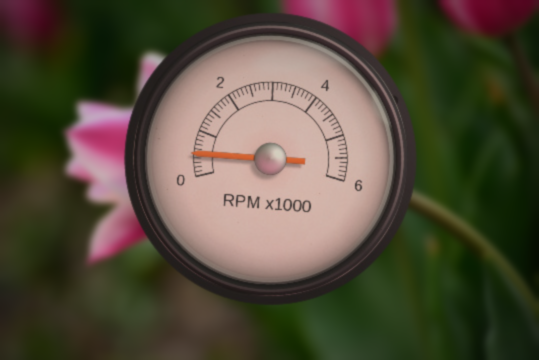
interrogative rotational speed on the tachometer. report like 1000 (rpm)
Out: 500 (rpm)
